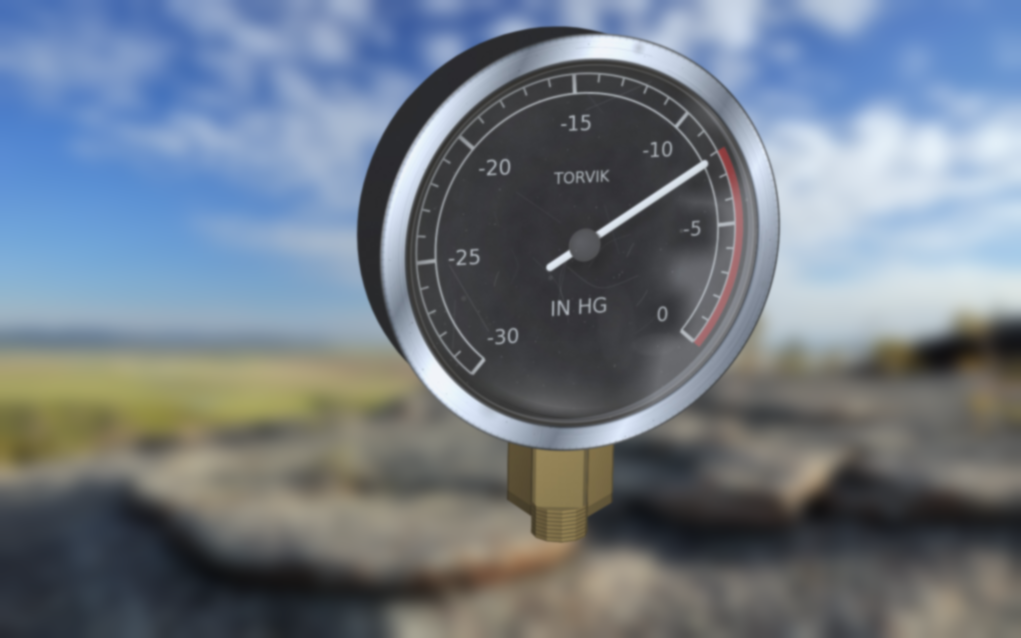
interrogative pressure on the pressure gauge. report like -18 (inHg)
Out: -8 (inHg)
